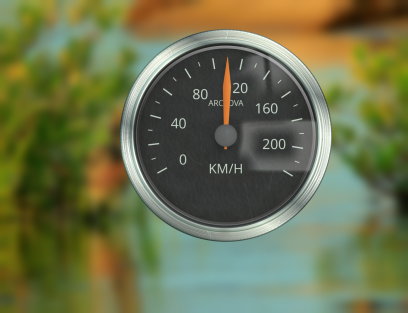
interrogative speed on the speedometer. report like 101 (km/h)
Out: 110 (km/h)
